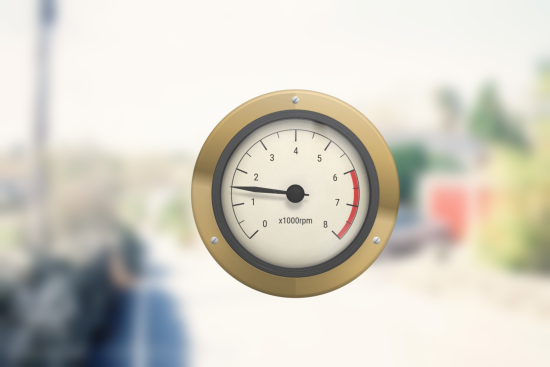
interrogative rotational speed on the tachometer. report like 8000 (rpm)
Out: 1500 (rpm)
